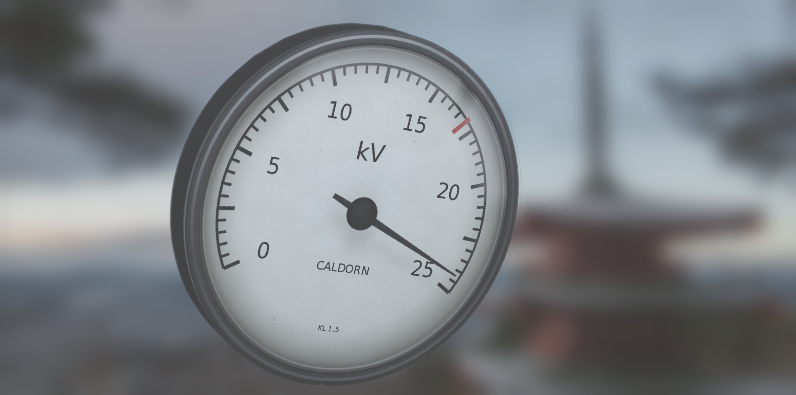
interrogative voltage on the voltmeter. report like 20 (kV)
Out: 24.25 (kV)
